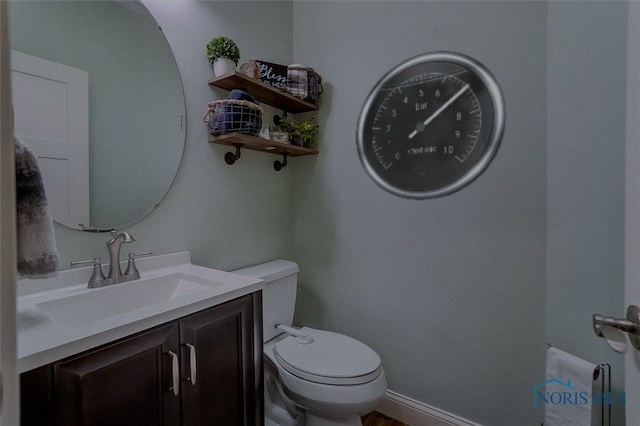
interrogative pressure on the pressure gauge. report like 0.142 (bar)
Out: 7 (bar)
